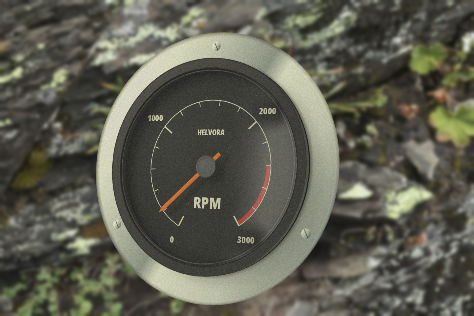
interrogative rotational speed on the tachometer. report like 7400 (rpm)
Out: 200 (rpm)
